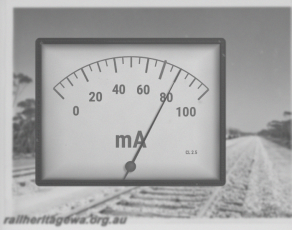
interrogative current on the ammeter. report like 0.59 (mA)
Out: 80 (mA)
